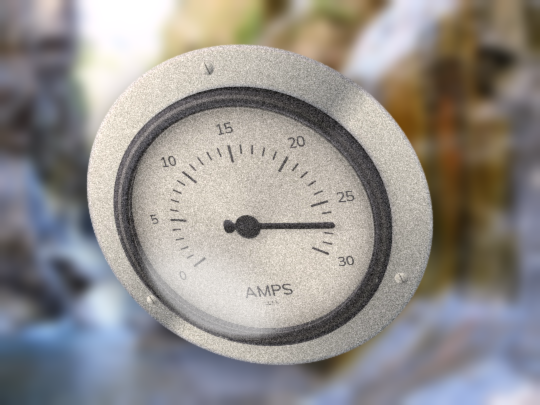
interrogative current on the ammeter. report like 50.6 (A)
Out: 27 (A)
